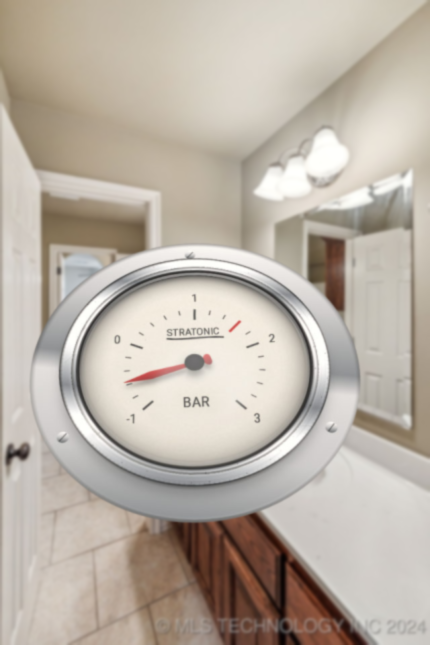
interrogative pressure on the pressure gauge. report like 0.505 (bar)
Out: -0.6 (bar)
